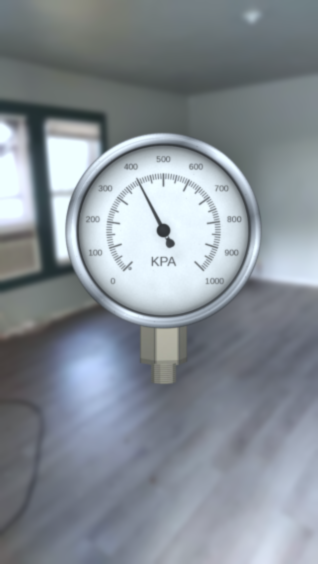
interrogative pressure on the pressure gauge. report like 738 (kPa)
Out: 400 (kPa)
